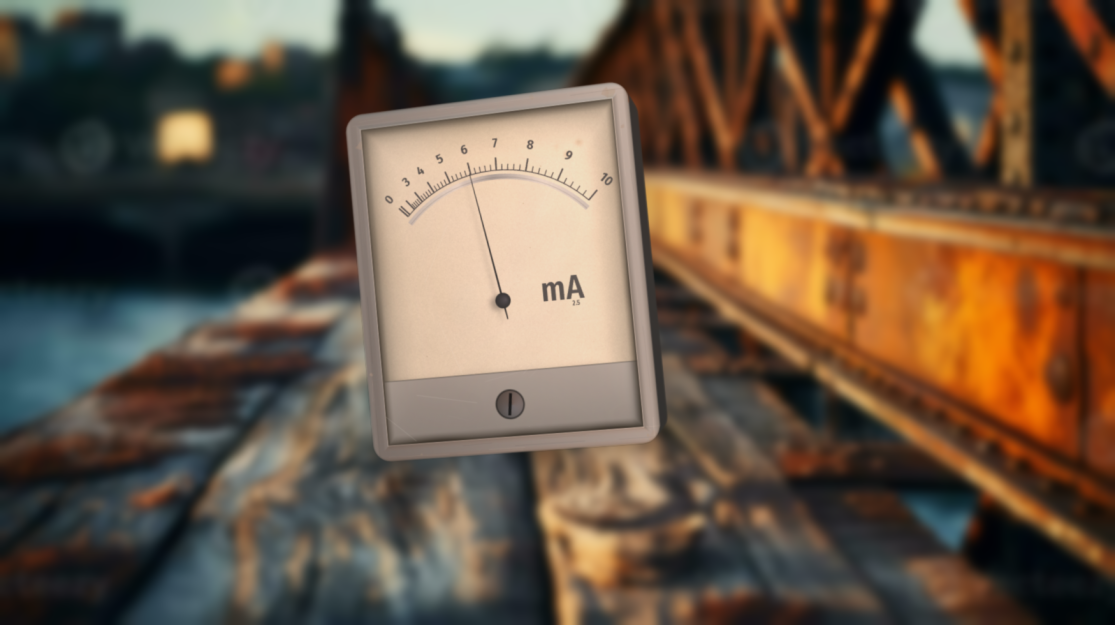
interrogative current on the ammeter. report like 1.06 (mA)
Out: 6 (mA)
